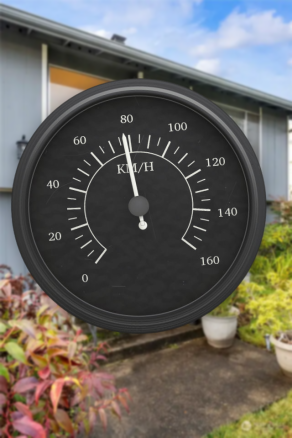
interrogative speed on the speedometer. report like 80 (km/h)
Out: 77.5 (km/h)
